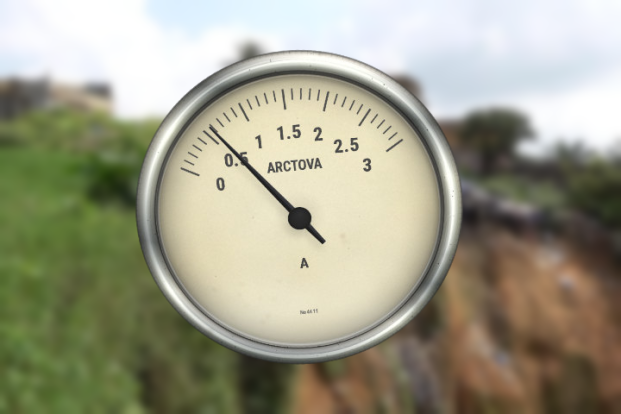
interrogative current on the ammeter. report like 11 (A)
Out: 0.6 (A)
